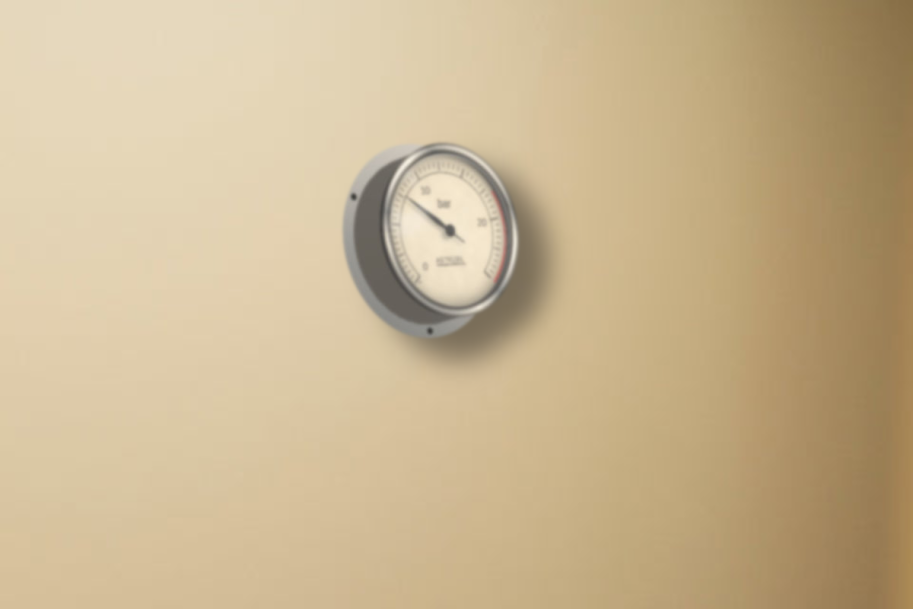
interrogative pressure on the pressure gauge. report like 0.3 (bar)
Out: 7.5 (bar)
